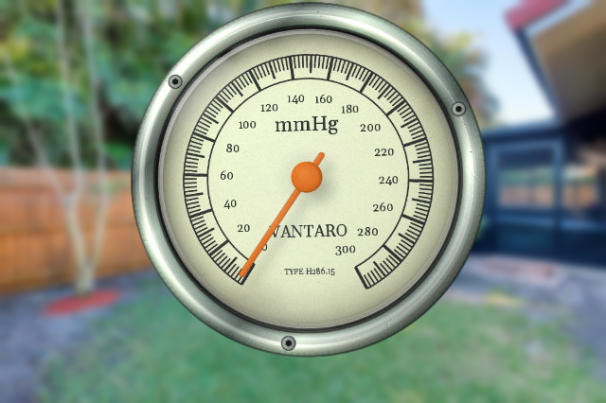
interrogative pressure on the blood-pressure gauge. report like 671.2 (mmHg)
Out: 2 (mmHg)
